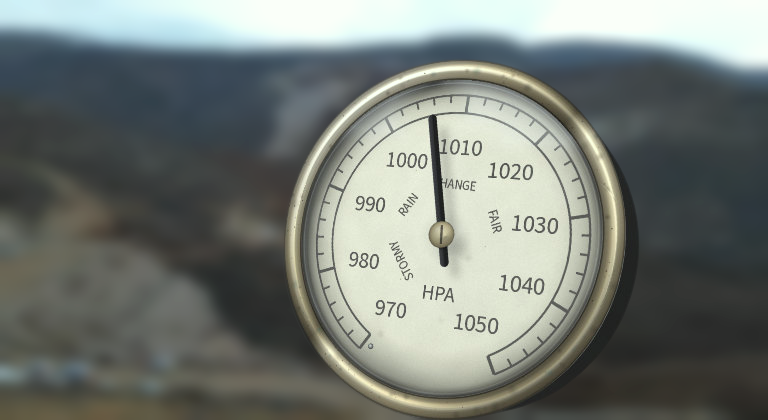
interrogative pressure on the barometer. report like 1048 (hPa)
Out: 1006 (hPa)
